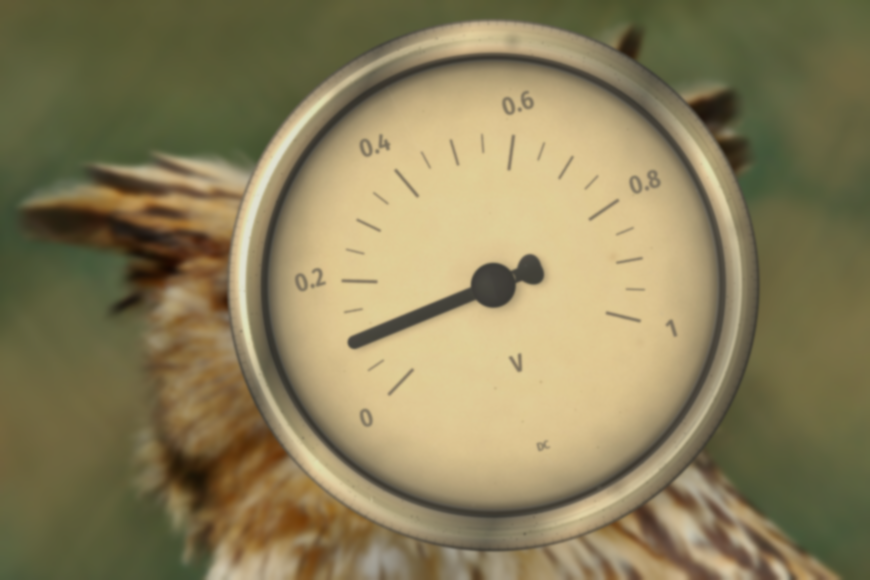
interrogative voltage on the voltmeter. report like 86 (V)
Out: 0.1 (V)
